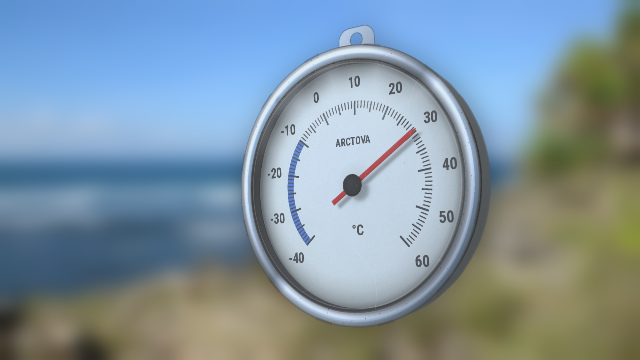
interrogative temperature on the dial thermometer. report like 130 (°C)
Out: 30 (°C)
